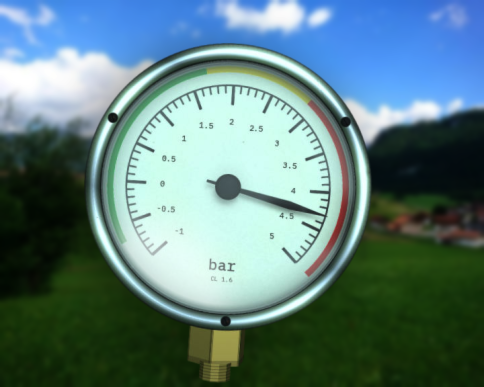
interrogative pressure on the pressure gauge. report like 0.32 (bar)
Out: 4.3 (bar)
